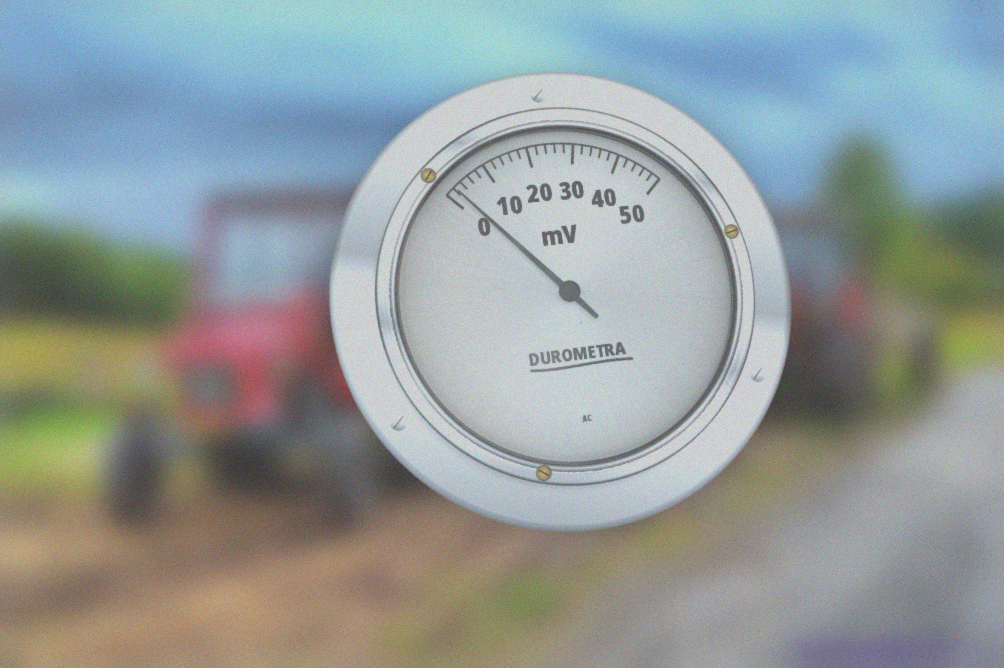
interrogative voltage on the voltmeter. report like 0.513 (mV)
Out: 2 (mV)
